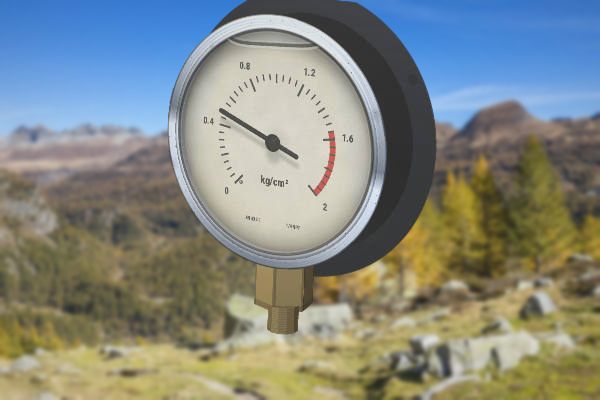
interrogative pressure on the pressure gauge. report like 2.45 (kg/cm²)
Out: 0.5 (kg/cm²)
